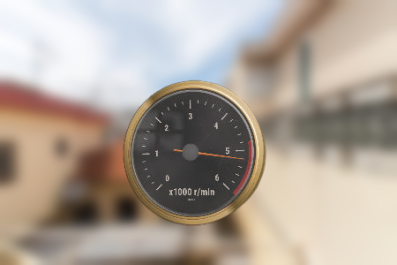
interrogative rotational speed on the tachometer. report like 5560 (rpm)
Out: 5200 (rpm)
